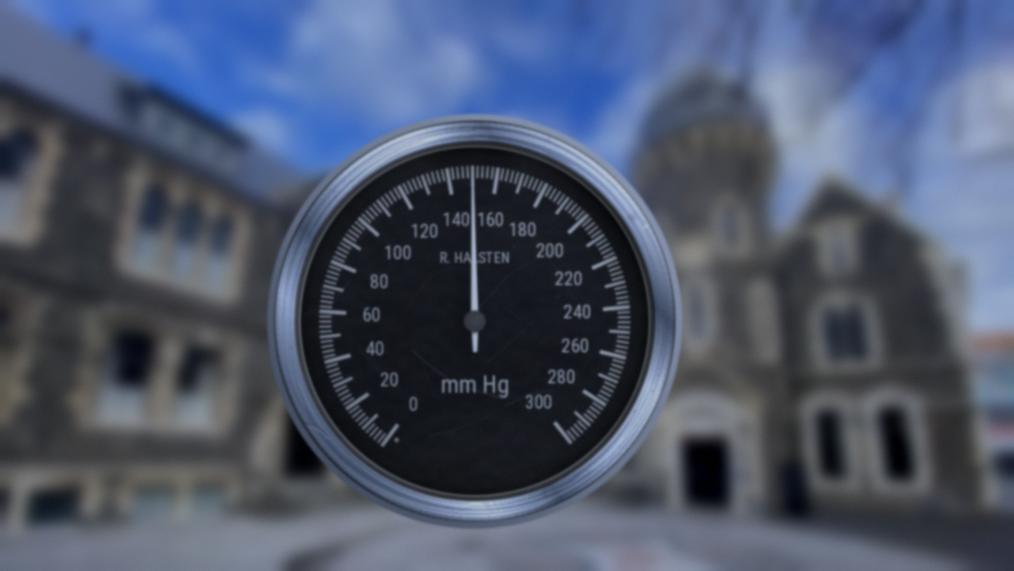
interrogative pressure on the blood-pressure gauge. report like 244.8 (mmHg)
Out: 150 (mmHg)
